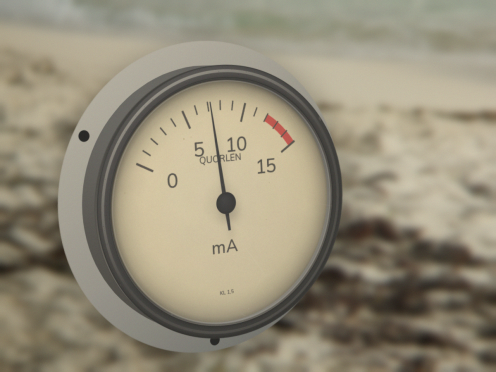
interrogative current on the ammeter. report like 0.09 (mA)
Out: 7 (mA)
